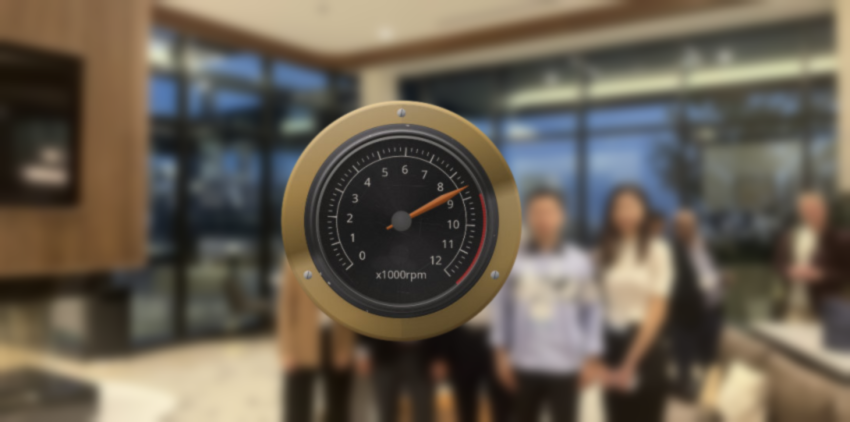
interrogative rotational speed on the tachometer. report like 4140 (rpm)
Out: 8600 (rpm)
